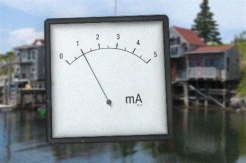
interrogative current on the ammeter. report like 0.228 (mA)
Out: 1 (mA)
